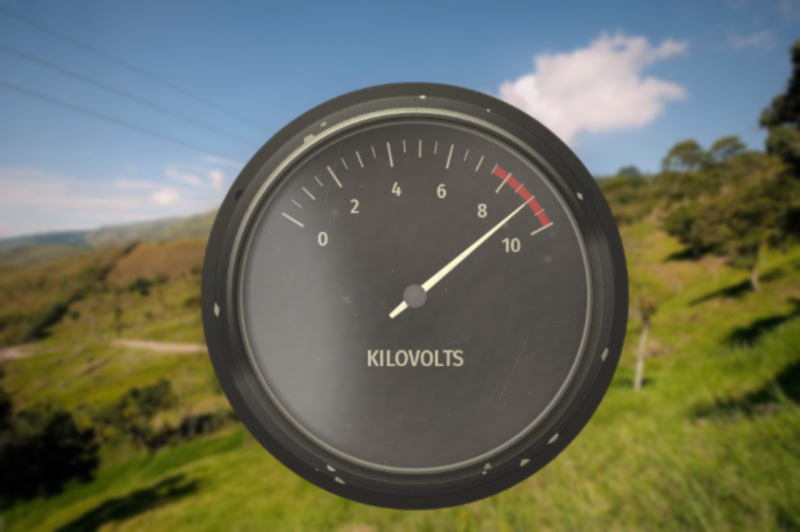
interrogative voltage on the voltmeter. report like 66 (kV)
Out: 9 (kV)
